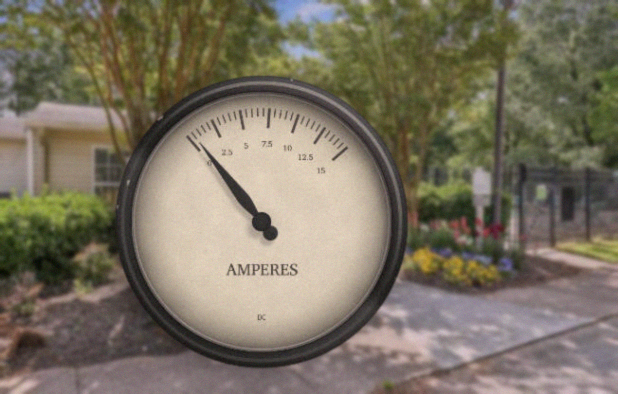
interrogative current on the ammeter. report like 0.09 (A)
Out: 0.5 (A)
